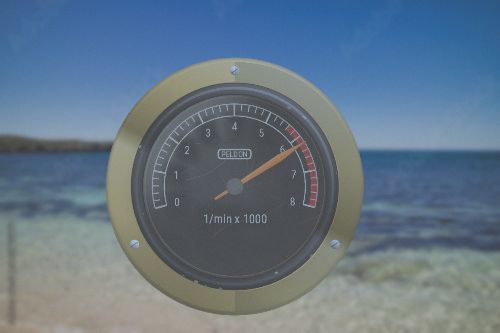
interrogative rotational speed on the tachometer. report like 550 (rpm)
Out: 6200 (rpm)
